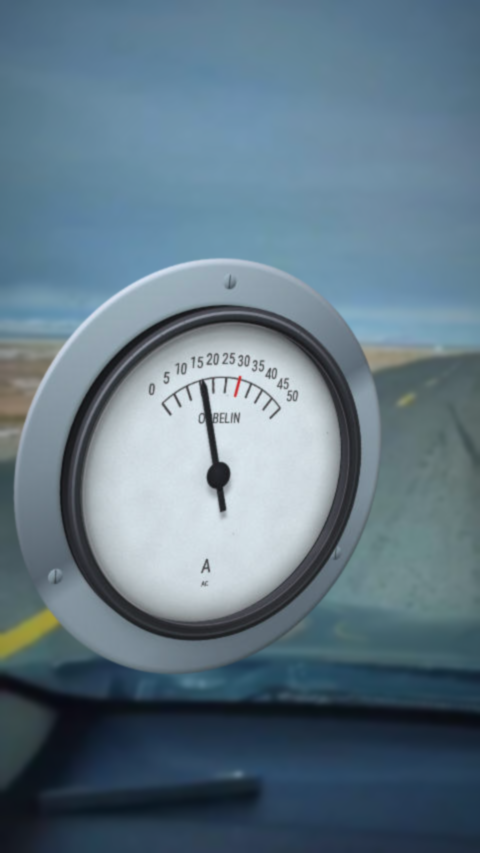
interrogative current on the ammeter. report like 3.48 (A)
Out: 15 (A)
